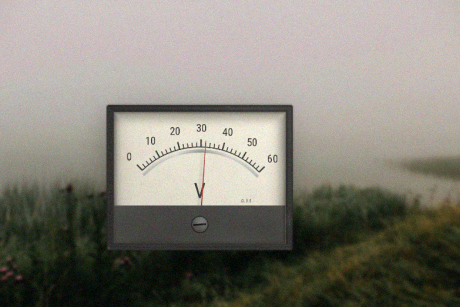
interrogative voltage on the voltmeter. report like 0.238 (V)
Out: 32 (V)
